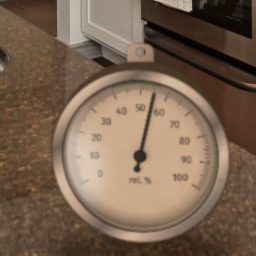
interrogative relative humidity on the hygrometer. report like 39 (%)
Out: 55 (%)
